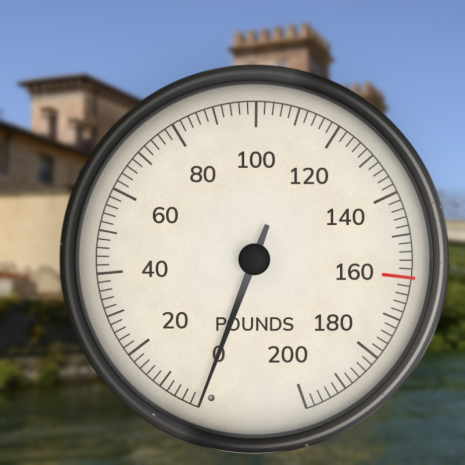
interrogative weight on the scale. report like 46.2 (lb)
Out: 0 (lb)
